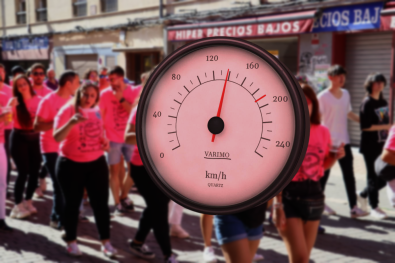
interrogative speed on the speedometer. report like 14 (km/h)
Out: 140 (km/h)
